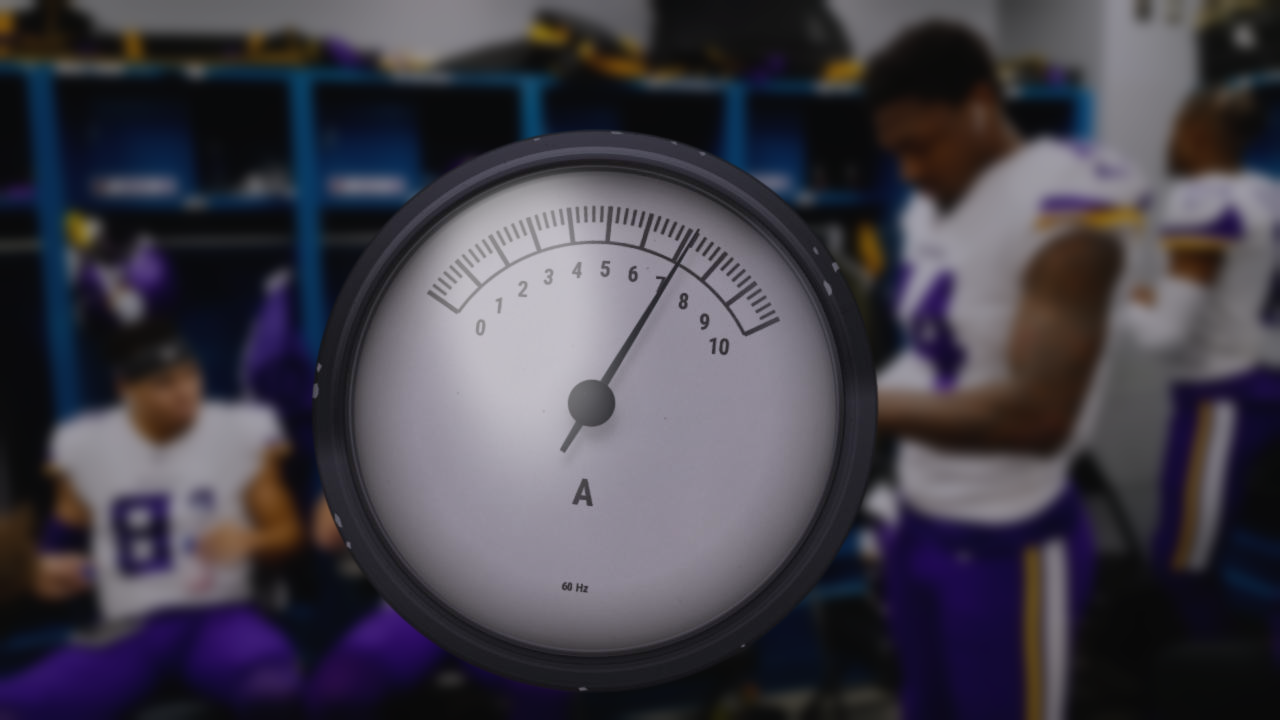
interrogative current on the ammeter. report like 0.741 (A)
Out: 7.2 (A)
